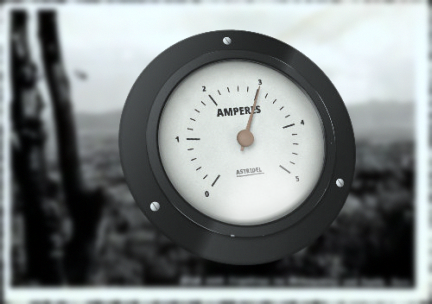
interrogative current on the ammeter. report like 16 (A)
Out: 3 (A)
